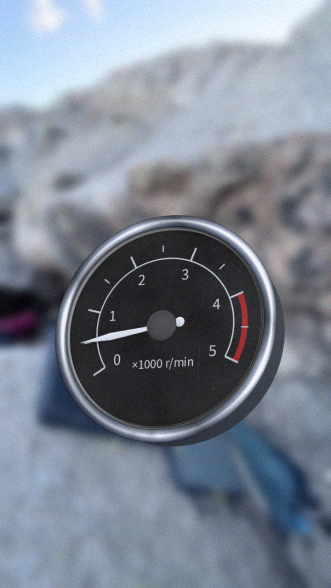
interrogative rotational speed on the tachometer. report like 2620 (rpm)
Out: 500 (rpm)
